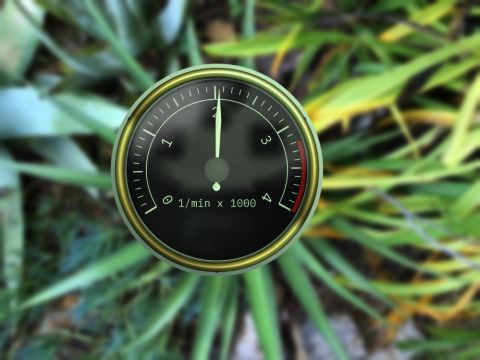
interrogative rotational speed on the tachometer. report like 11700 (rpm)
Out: 2050 (rpm)
